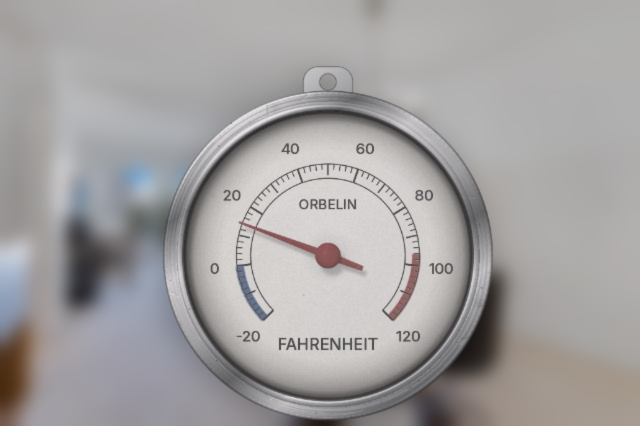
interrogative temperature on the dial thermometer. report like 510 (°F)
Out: 14 (°F)
